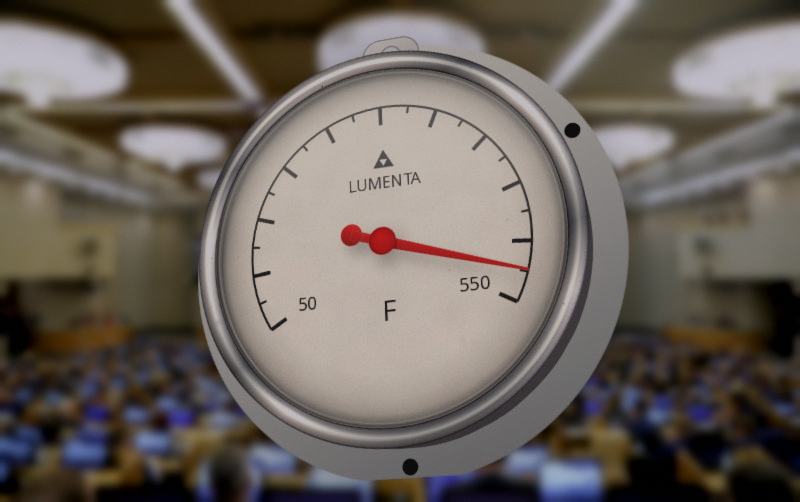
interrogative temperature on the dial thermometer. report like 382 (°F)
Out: 525 (°F)
